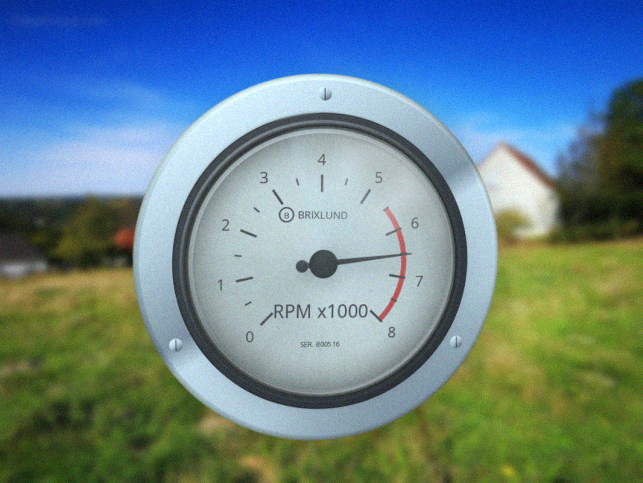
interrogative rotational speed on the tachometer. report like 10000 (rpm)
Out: 6500 (rpm)
